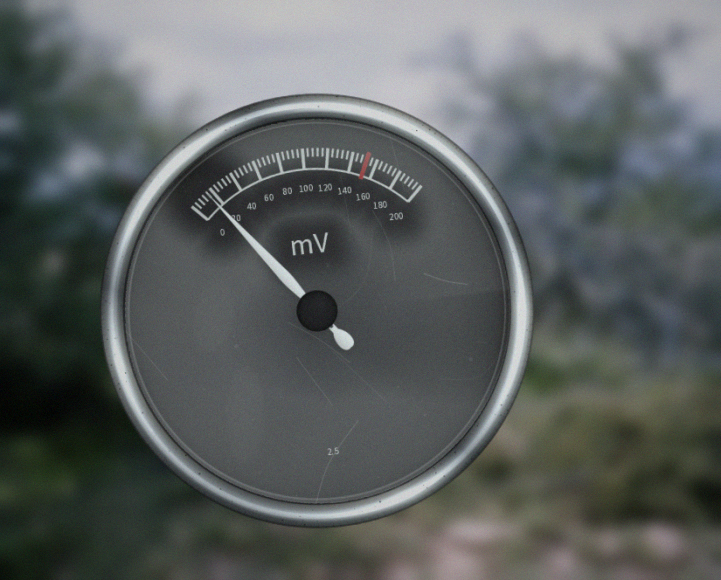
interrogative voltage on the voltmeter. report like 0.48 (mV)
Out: 16 (mV)
